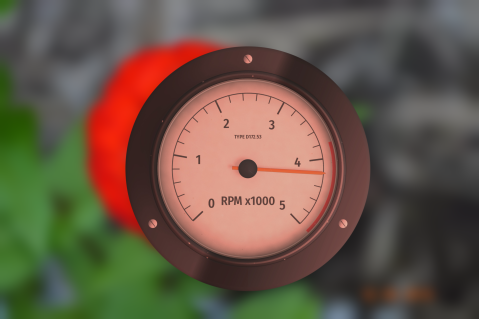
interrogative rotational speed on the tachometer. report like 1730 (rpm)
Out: 4200 (rpm)
